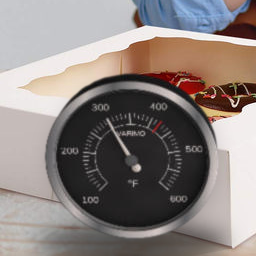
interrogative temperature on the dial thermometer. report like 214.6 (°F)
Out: 300 (°F)
